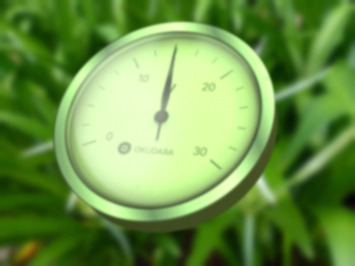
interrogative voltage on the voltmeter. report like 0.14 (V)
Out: 14 (V)
